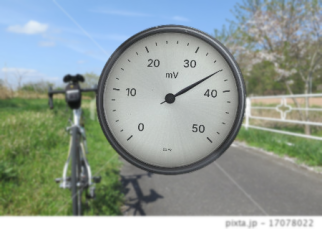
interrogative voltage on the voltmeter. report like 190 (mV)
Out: 36 (mV)
